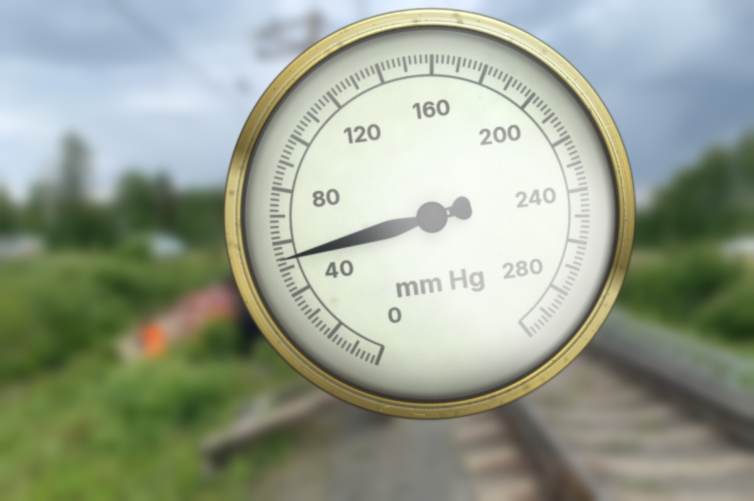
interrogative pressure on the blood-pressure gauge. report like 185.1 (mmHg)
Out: 54 (mmHg)
